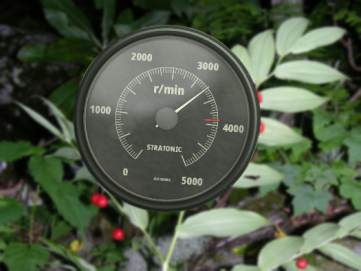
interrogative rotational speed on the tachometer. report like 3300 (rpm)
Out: 3250 (rpm)
